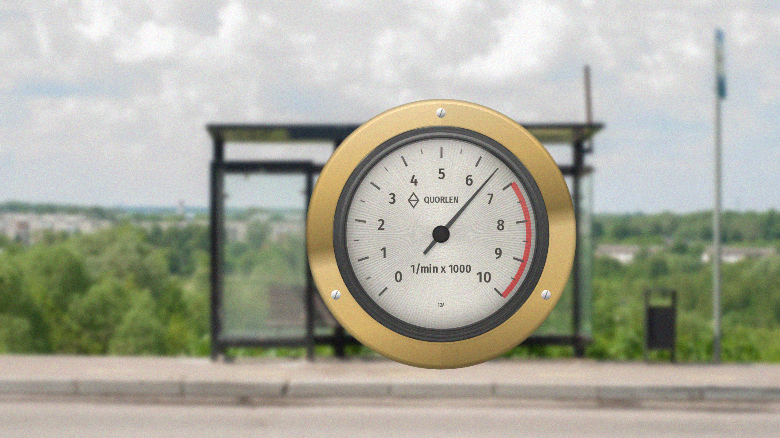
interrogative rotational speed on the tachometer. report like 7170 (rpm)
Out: 6500 (rpm)
